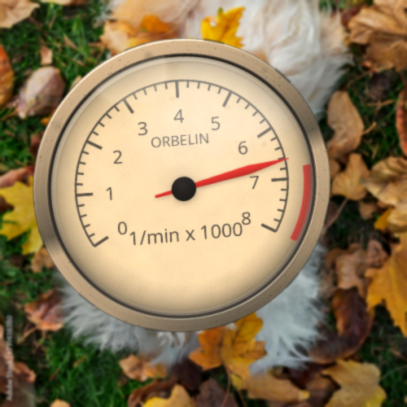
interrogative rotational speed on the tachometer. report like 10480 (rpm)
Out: 6600 (rpm)
